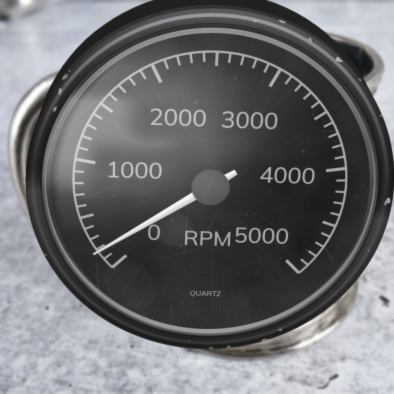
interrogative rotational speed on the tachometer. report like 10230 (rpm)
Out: 200 (rpm)
